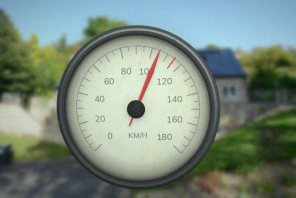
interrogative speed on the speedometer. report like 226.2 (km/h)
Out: 105 (km/h)
